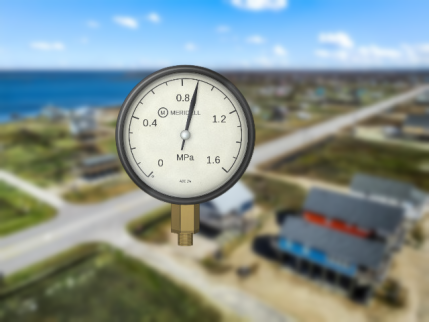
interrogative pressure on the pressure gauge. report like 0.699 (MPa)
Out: 0.9 (MPa)
